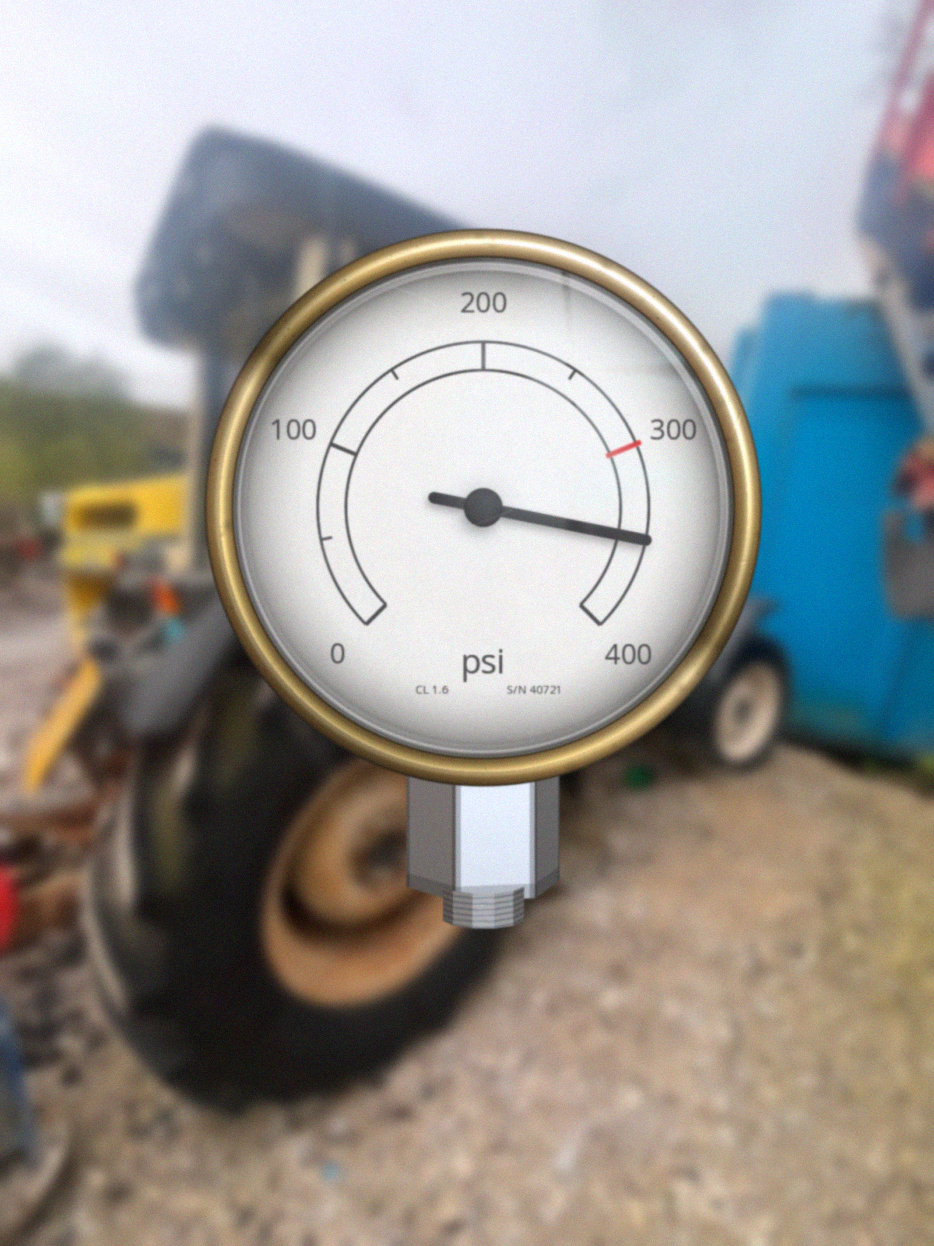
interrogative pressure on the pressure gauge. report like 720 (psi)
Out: 350 (psi)
